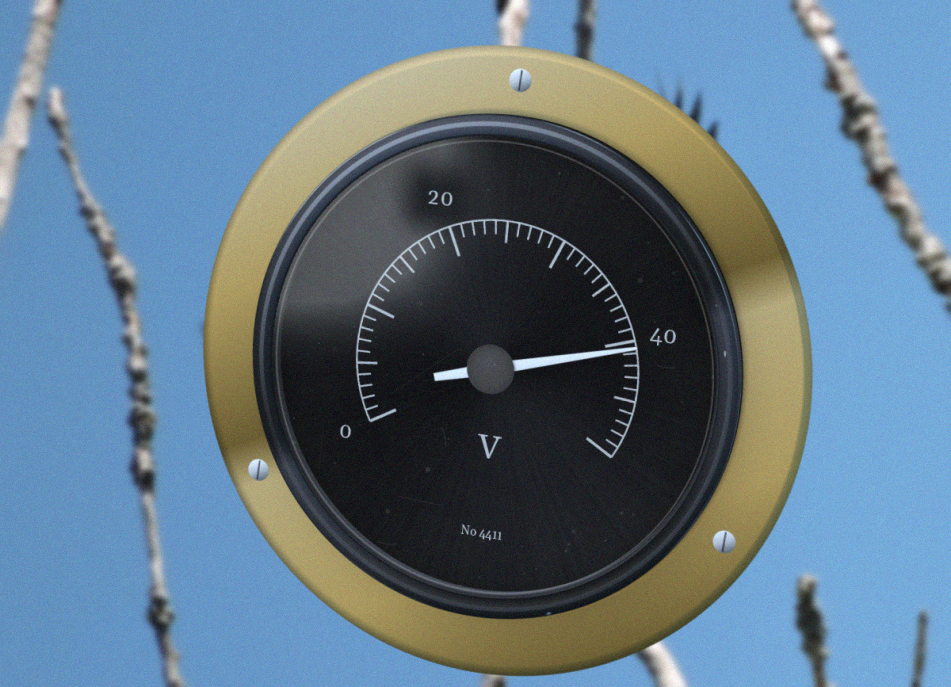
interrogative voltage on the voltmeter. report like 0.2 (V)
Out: 40.5 (V)
